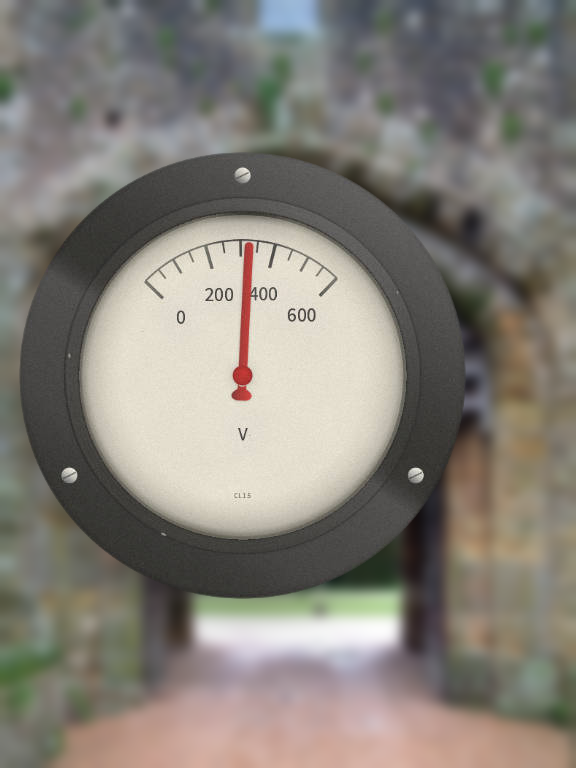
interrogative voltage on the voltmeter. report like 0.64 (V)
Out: 325 (V)
